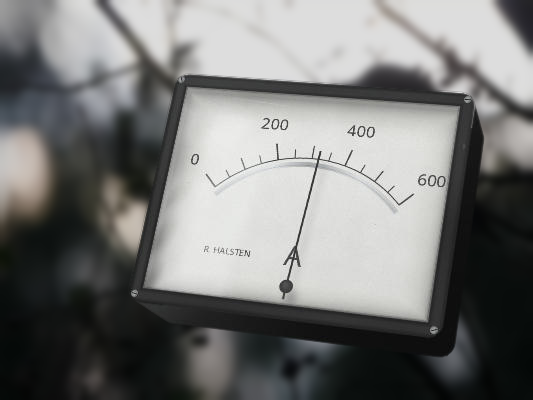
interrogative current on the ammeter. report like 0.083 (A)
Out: 325 (A)
